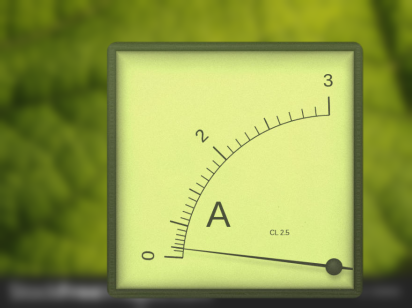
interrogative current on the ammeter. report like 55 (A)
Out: 0.5 (A)
